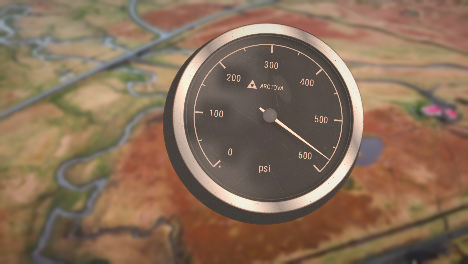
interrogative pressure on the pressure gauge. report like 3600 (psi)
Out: 575 (psi)
